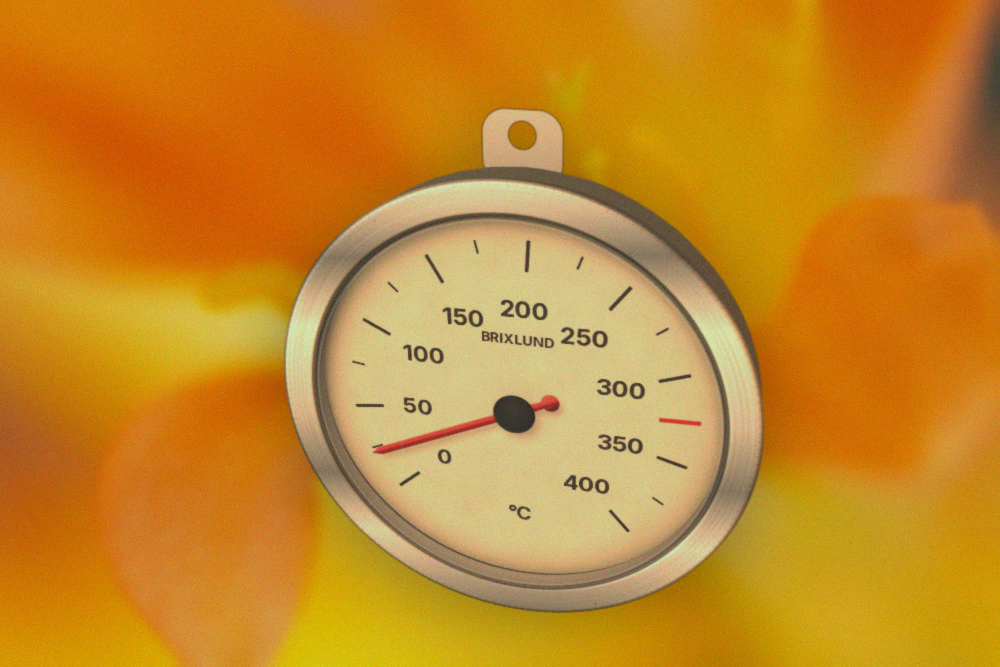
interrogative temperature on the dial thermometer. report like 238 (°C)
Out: 25 (°C)
